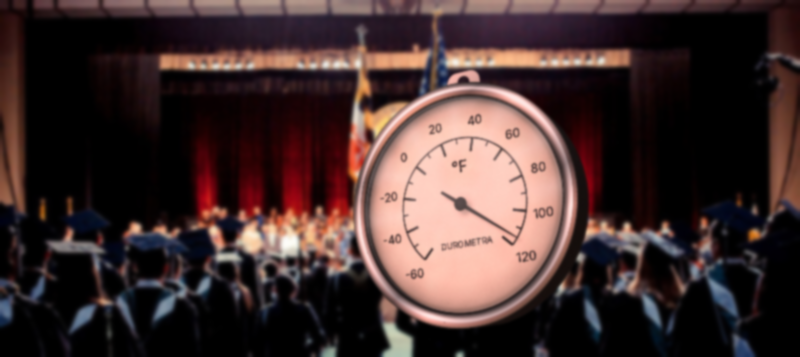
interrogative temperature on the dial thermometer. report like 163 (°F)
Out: 115 (°F)
